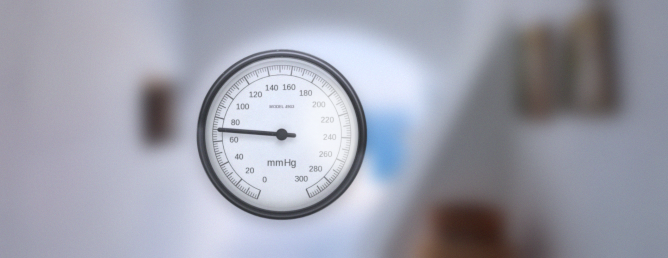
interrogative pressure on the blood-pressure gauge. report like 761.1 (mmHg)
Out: 70 (mmHg)
